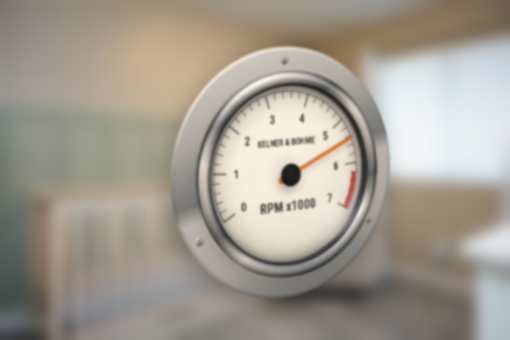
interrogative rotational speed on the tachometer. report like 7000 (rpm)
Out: 5400 (rpm)
